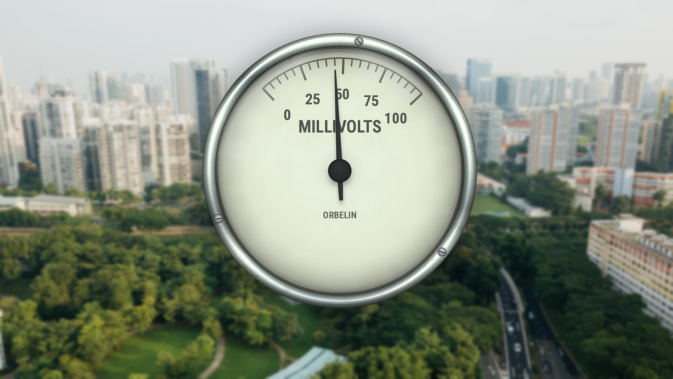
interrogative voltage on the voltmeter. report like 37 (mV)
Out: 45 (mV)
